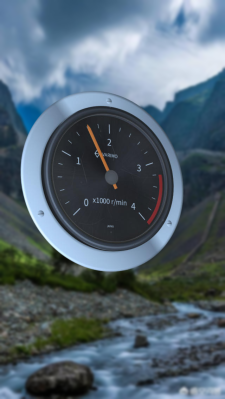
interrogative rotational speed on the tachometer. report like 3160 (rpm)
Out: 1600 (rpm)
